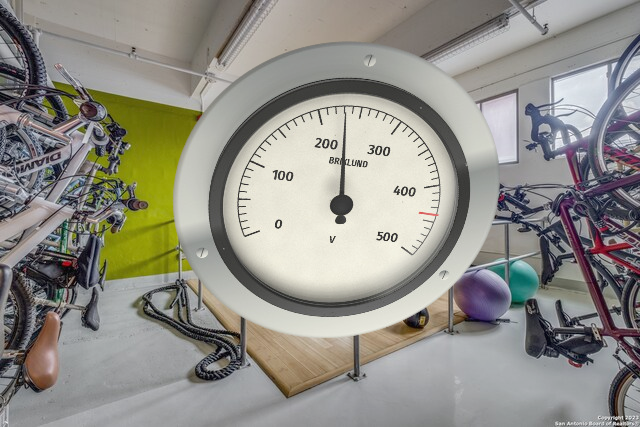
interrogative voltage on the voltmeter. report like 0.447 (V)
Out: 230 (V)
